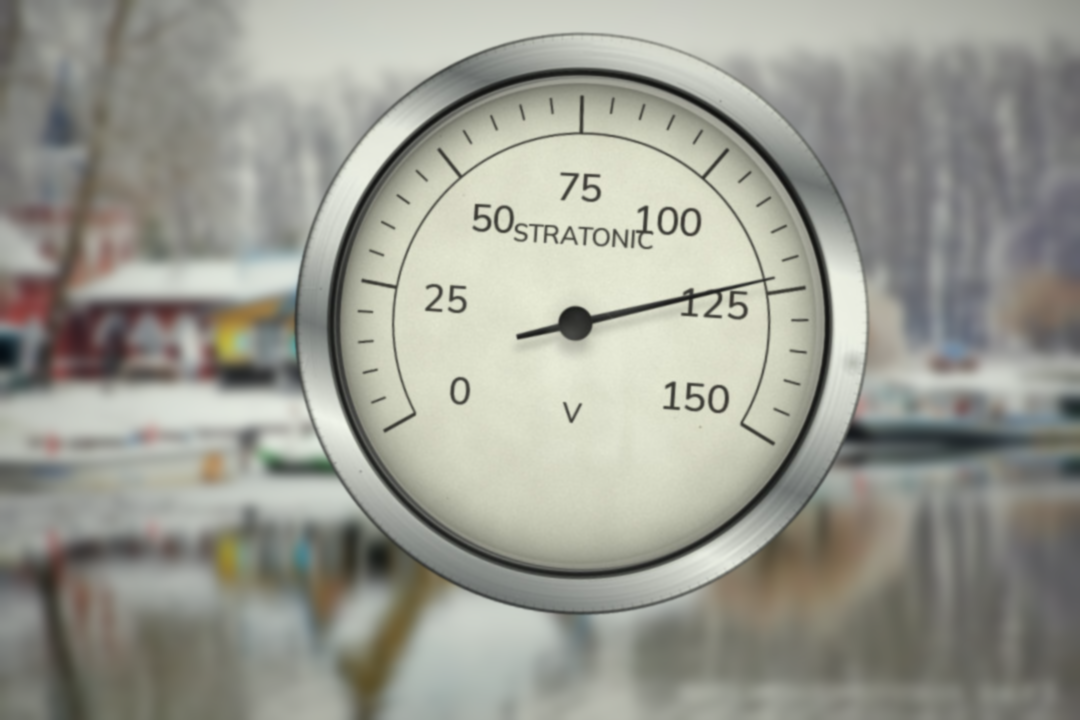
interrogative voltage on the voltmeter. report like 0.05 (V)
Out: 122.5 (V)
